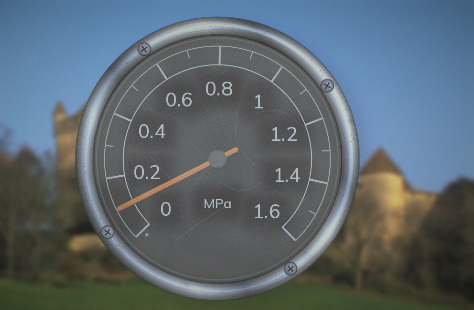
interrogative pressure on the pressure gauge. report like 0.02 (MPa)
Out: 0.1 (MPa)
